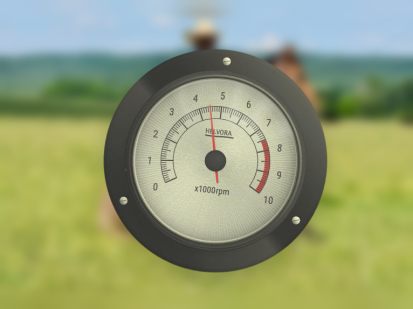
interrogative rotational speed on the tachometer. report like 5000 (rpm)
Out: 4500 (rpm)
